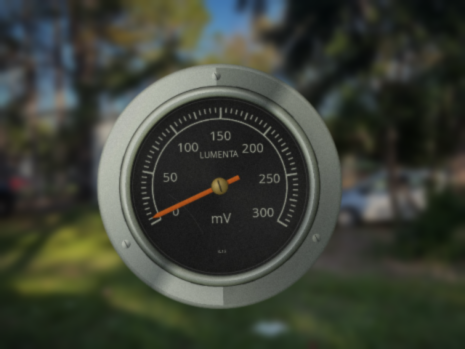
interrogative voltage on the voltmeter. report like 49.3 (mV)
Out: 5 (mV)
